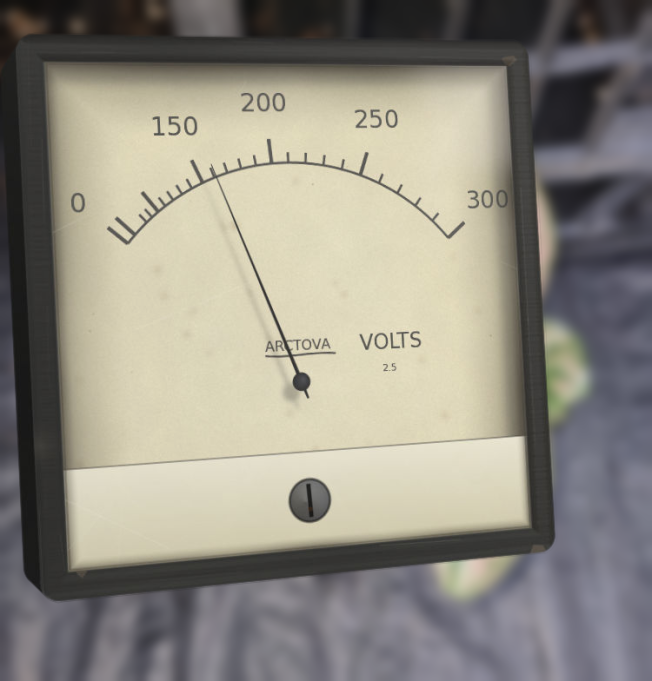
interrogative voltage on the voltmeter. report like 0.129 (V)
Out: 160 (V)
